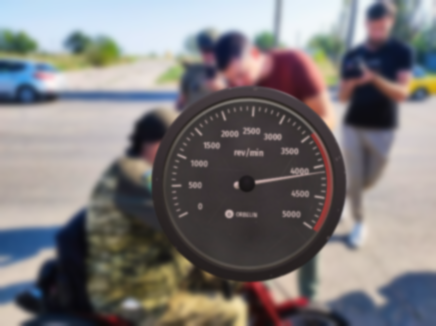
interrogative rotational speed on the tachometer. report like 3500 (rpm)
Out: 4100 (rpm)
